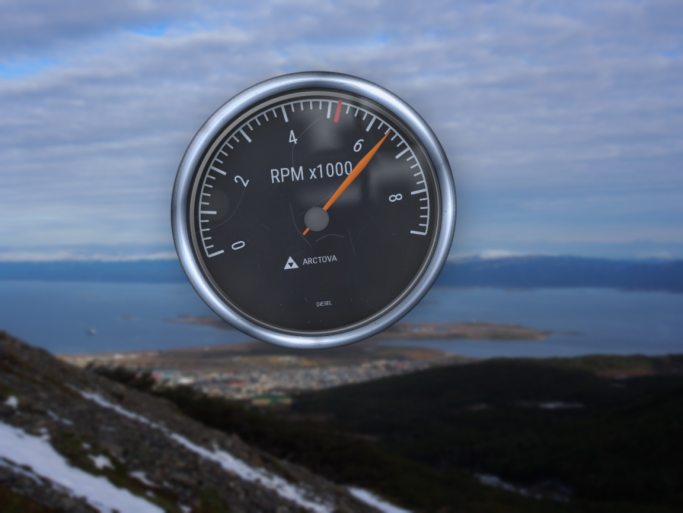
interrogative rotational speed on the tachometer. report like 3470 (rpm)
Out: 6400 (rpm)
